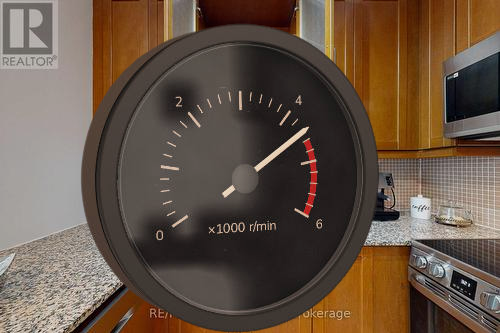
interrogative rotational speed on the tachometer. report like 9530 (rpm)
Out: 4400 (rpm)
